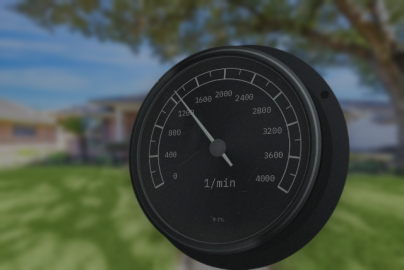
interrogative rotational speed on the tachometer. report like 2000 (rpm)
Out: 1300 (rpm)
